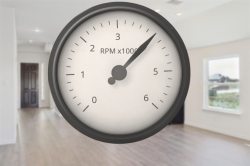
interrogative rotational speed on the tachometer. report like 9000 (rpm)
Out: 4000 (rpm)
